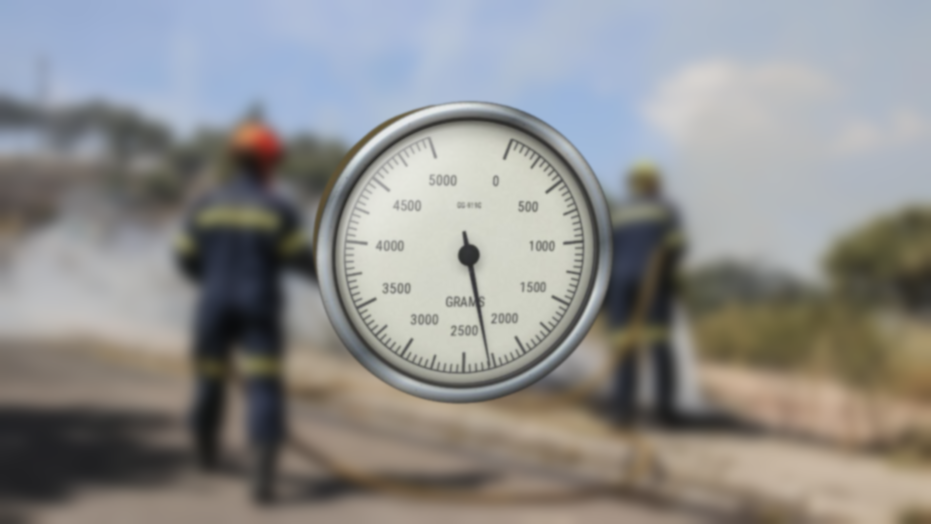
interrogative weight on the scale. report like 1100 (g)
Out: 2300 (g)
